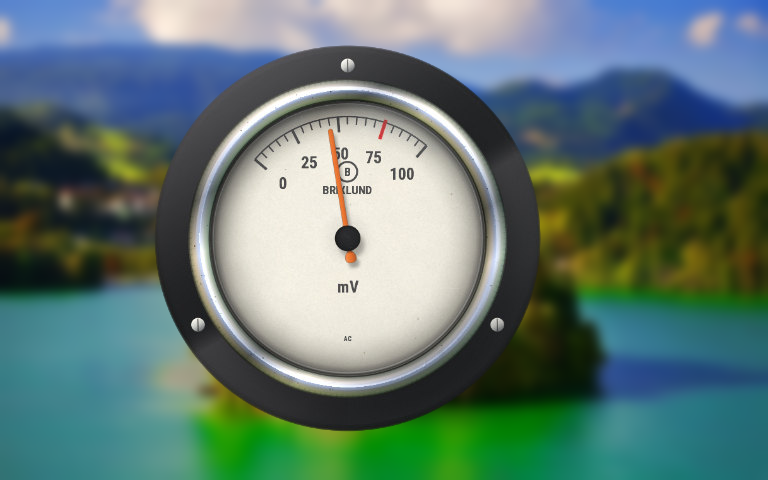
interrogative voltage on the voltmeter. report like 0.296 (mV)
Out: 45 (mV)
